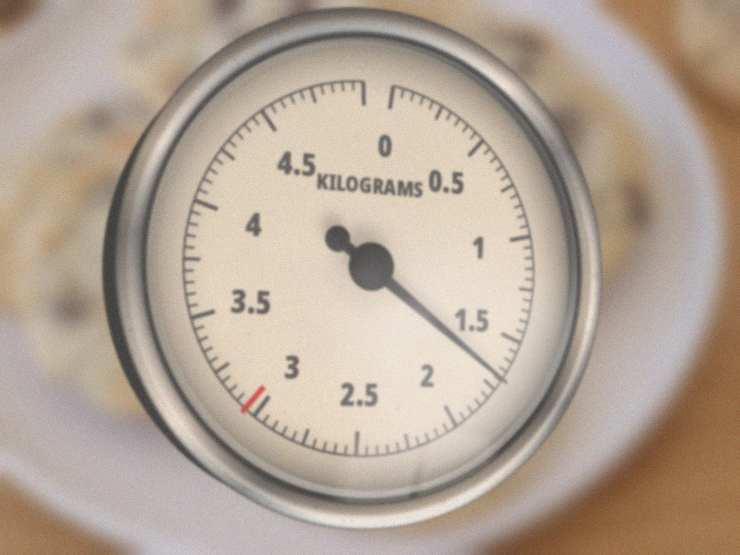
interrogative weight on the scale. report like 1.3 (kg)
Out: 1.7 (kg)
